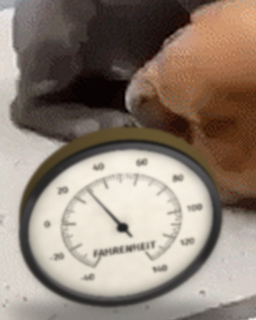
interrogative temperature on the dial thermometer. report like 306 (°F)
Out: 30 (°F)
